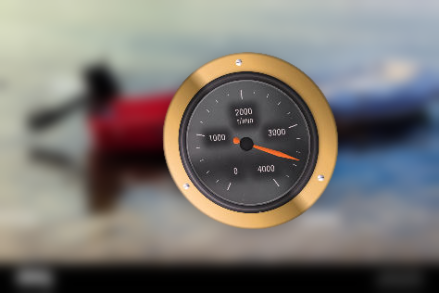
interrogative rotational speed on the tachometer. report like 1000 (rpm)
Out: 3500 (rpm)
